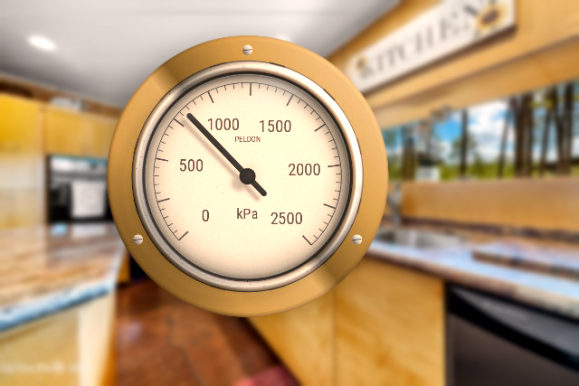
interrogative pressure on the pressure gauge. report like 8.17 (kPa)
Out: 825 (kPa)
